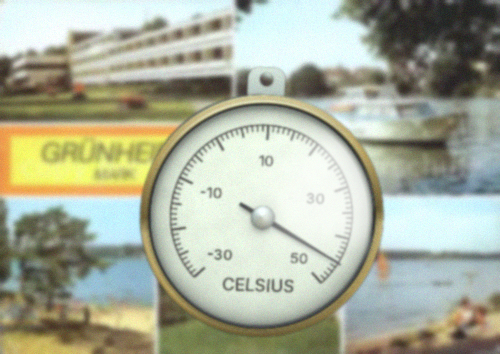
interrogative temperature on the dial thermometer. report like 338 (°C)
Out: 45 (°C)
